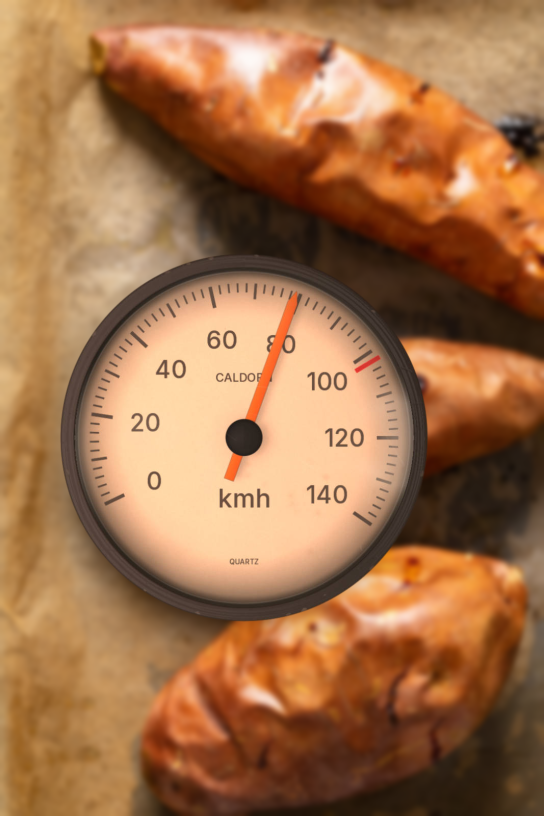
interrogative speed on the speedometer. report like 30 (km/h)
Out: 79 (km/h)
